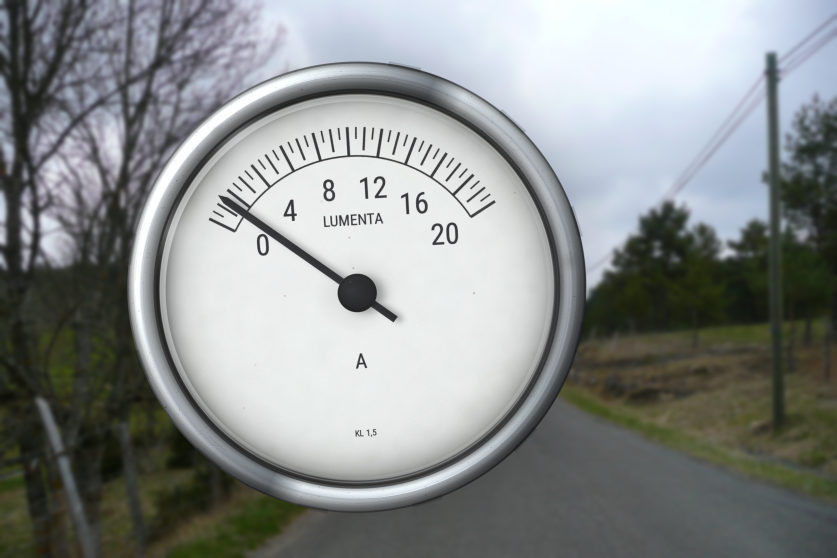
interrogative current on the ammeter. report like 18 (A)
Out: 1.5 (A)
